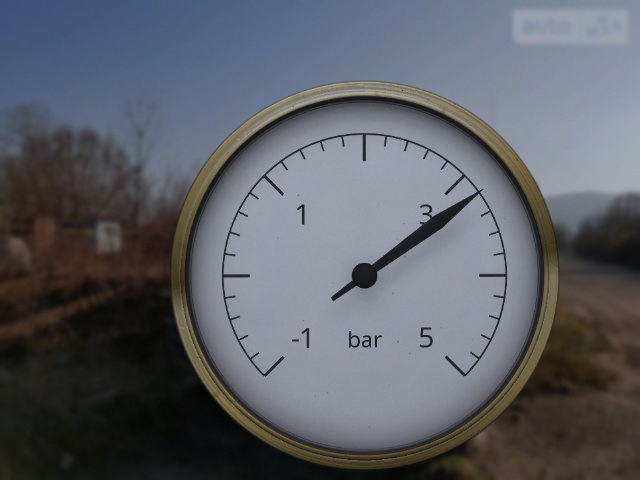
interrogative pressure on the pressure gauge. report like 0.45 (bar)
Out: 3.2 (bar)
